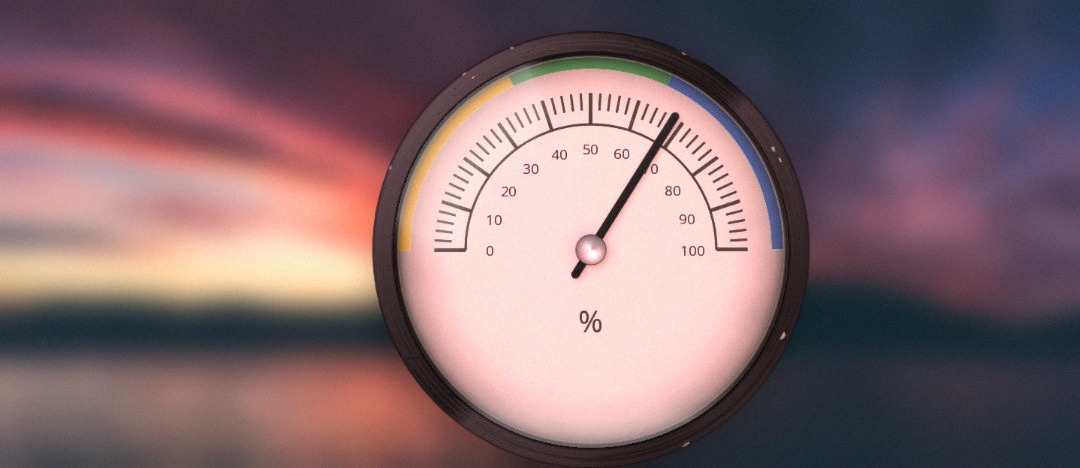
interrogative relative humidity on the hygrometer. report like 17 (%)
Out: 68 (%)
